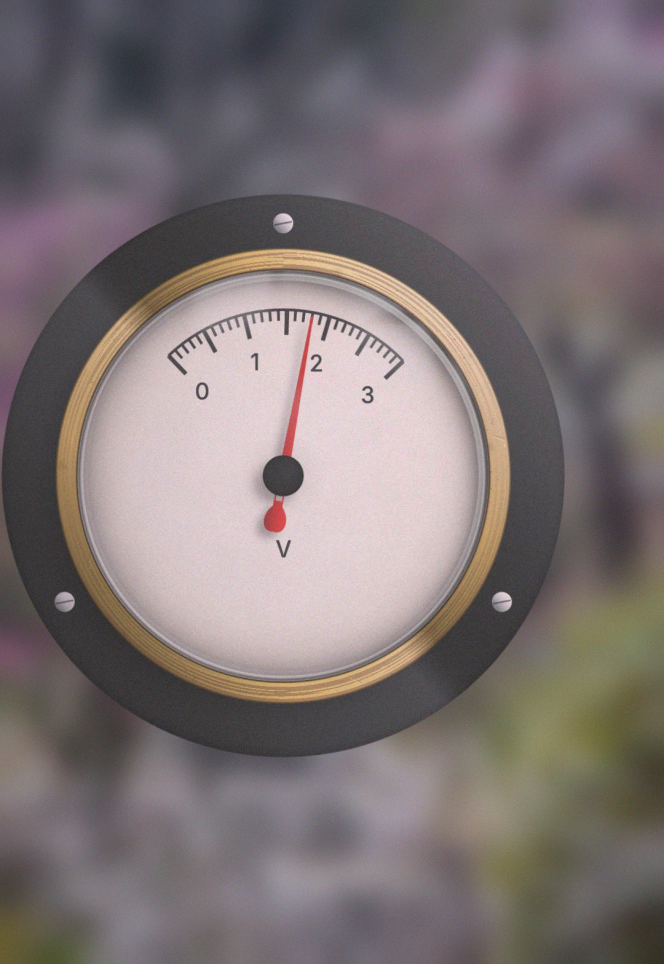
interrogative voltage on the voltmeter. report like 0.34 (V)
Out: 1.8 (V)
